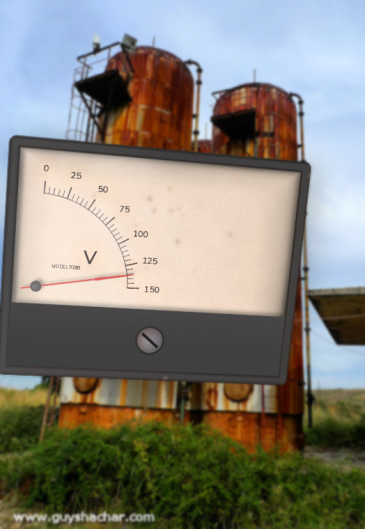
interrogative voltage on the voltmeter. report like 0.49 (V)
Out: 135 (V)
